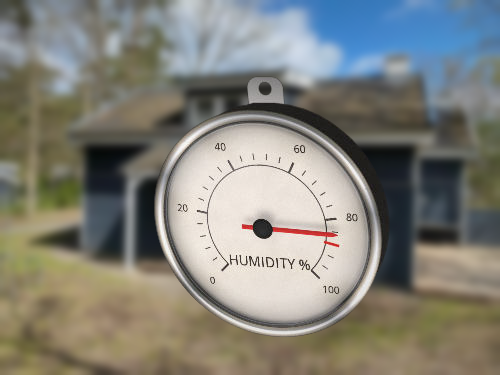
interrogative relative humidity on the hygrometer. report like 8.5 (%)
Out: 84 (%)
